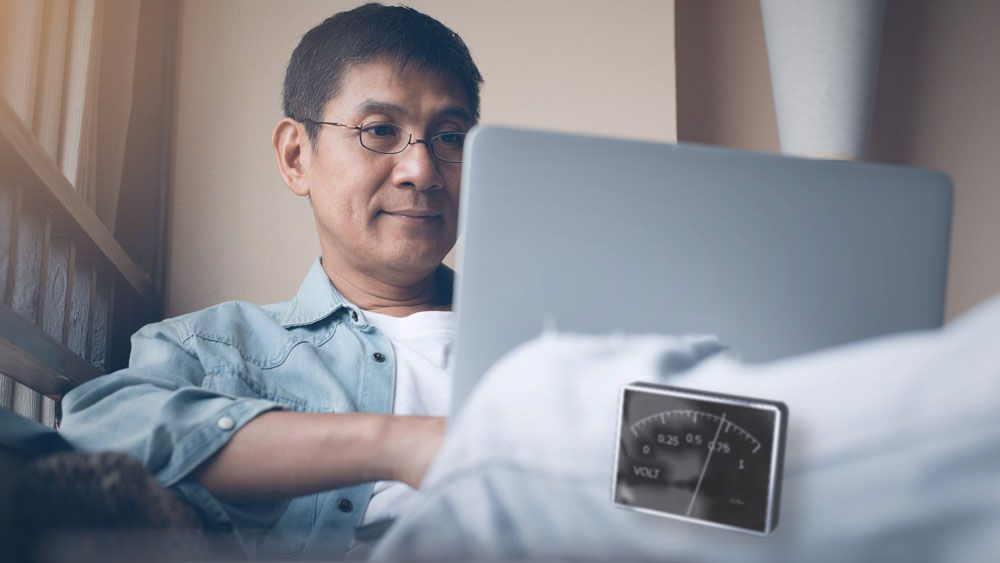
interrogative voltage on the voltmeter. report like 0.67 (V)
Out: 0.7 (V)
